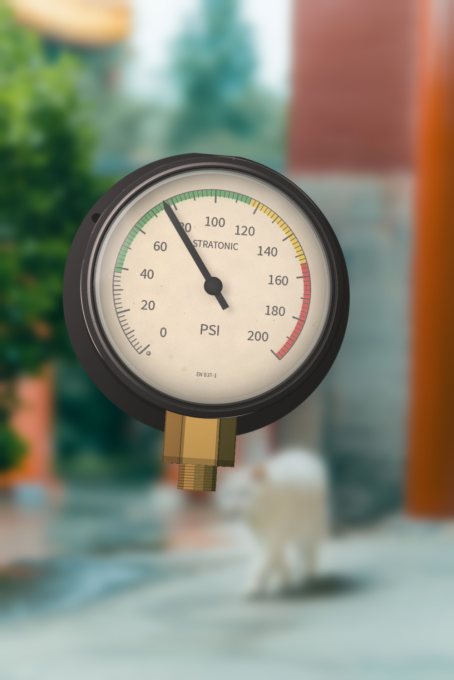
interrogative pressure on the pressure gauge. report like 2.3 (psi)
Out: 76 (psi)
